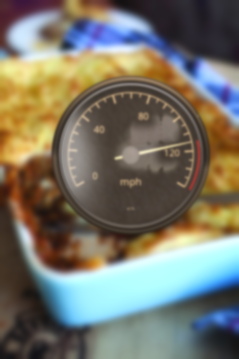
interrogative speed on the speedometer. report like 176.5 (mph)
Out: 115 (mph)
